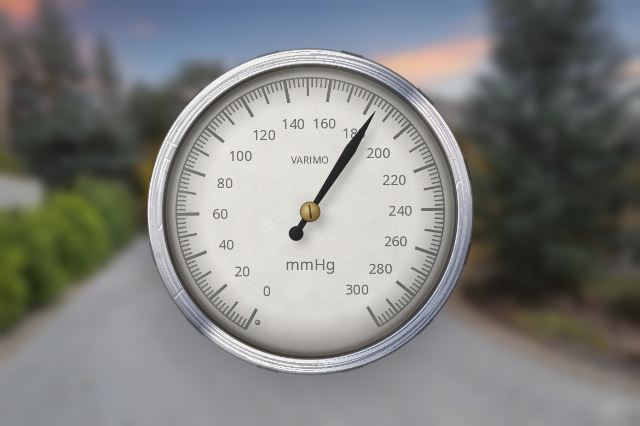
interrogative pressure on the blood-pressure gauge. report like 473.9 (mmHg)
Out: 184 (mmHg)
